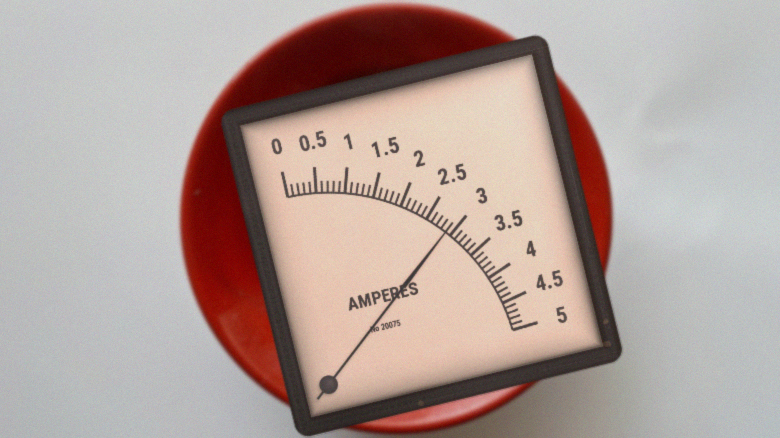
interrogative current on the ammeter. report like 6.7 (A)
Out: 2.9 (A)
